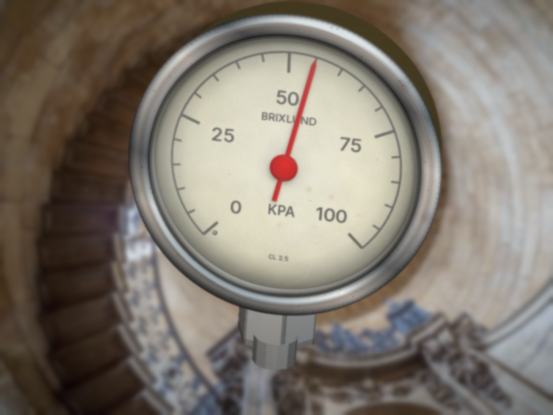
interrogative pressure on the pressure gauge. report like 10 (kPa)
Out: 55 (kPa)
